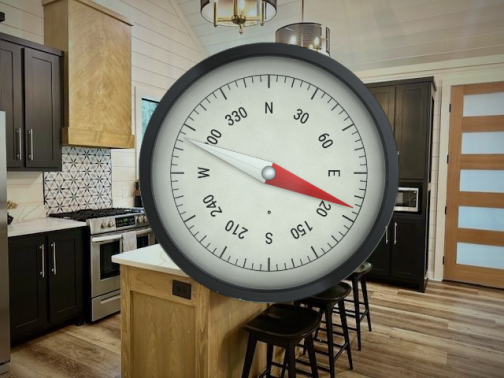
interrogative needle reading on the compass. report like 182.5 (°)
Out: 112.5 (°)
